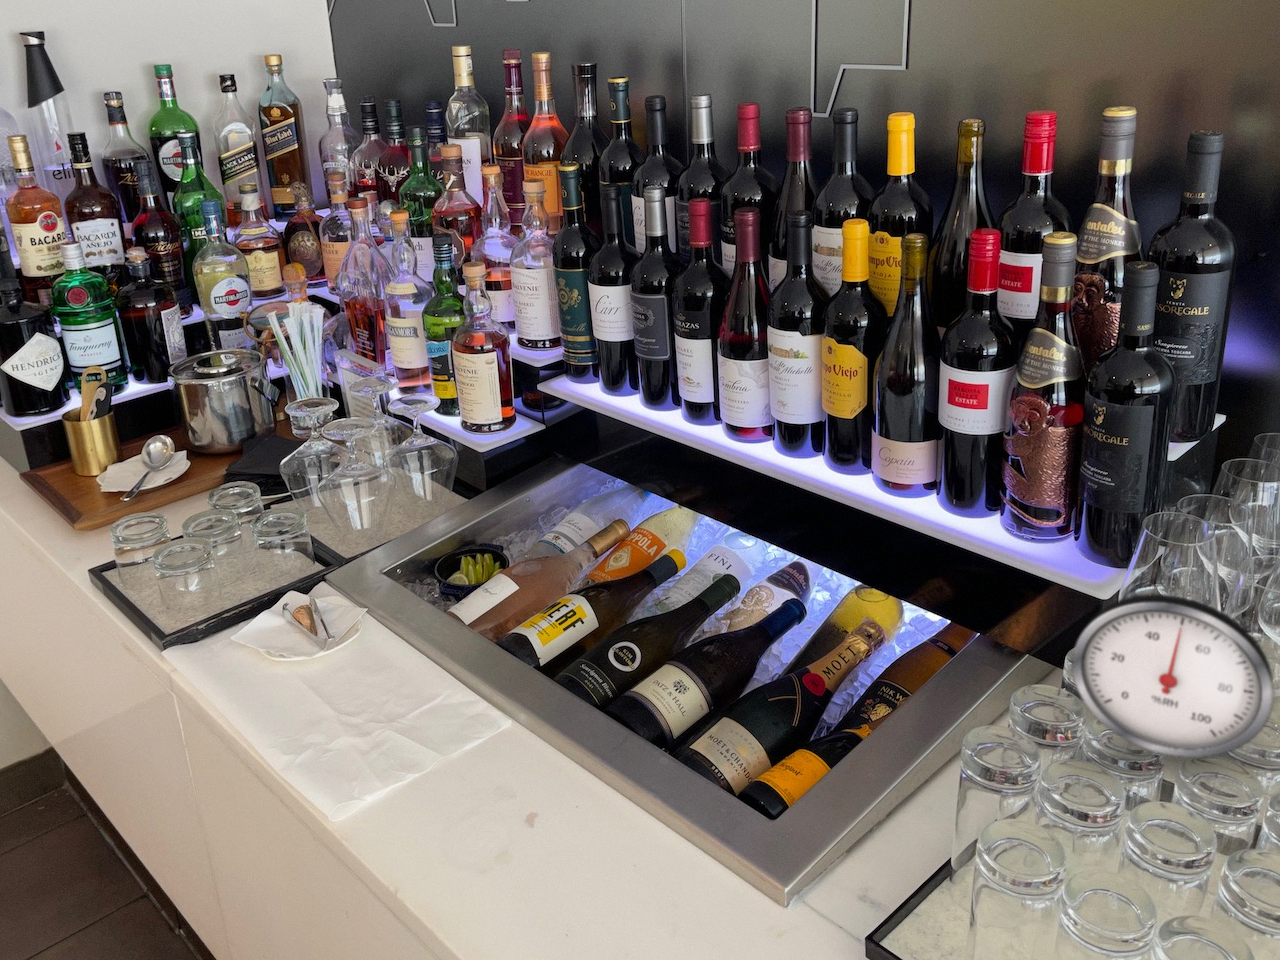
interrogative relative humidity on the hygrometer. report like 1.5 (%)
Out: 50 (%)
